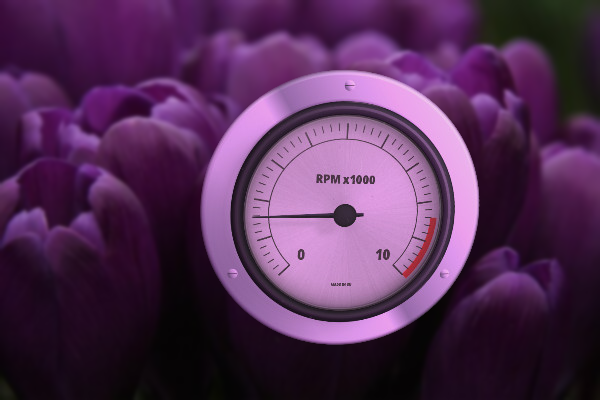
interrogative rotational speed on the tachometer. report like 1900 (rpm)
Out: 1600 (rpm)
